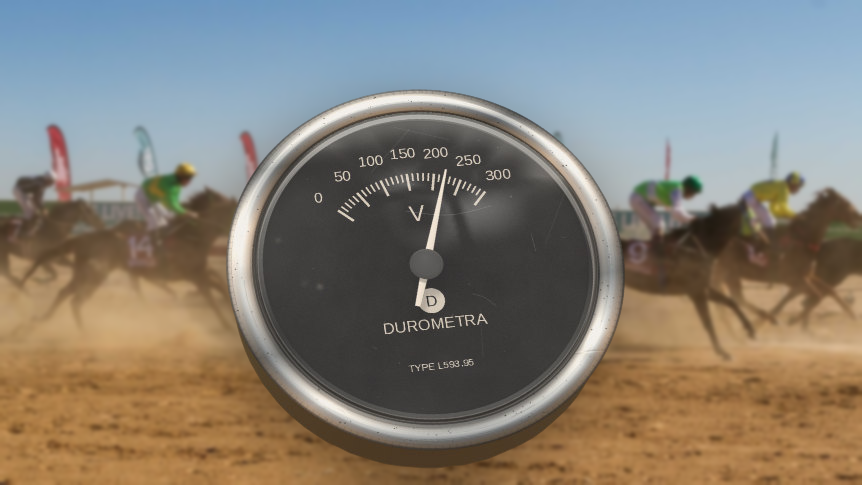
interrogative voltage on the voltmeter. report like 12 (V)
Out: 220 (V)
